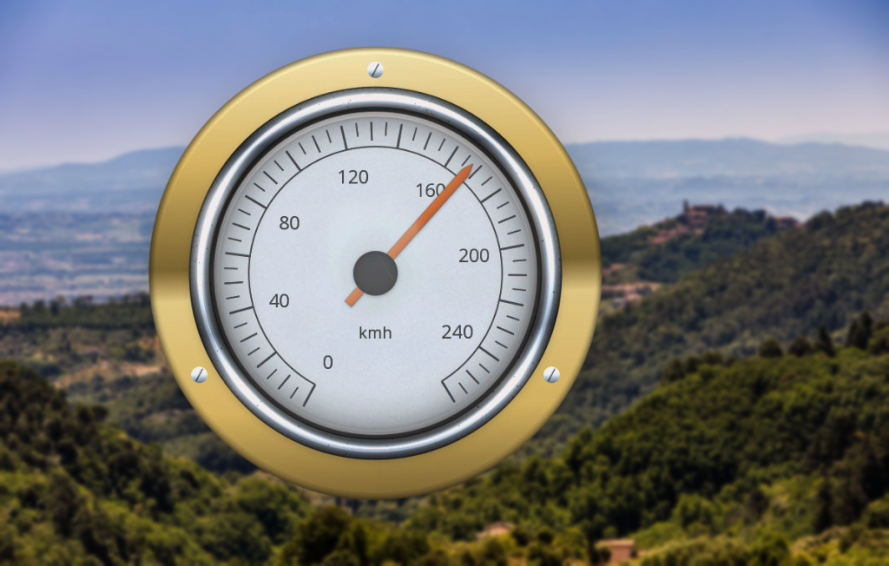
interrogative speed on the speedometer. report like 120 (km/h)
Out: 167.5 (km/h)
